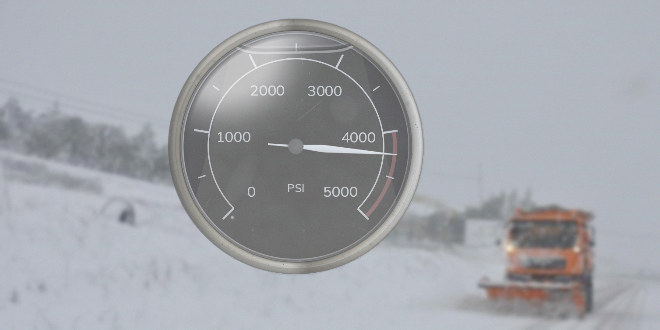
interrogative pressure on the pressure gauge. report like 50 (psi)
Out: 4250 (psi)
